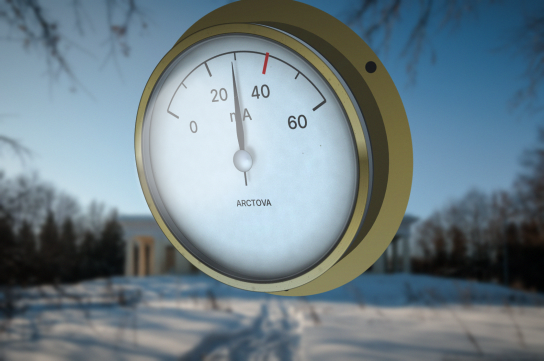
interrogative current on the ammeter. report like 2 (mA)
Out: 30 (mA)
